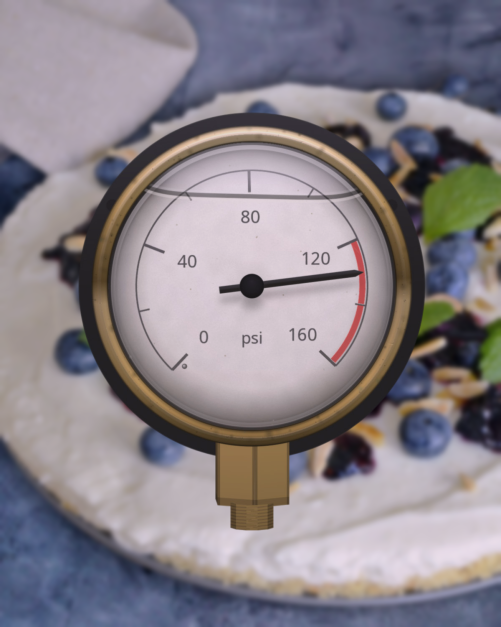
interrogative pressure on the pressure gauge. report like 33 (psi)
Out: 130 (psi)
